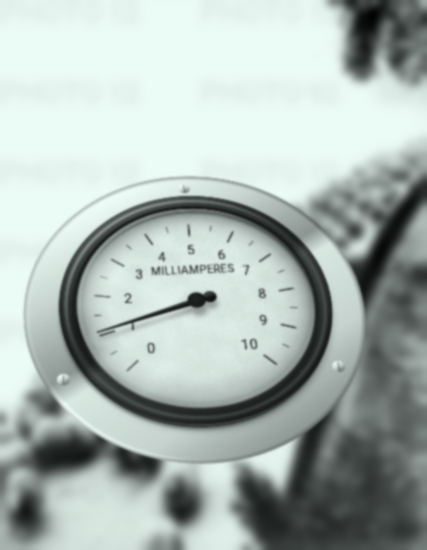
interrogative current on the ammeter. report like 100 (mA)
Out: 1 (mA)
